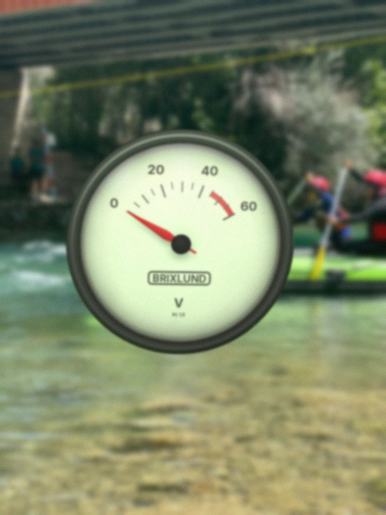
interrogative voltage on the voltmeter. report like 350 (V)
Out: 0 (V)
